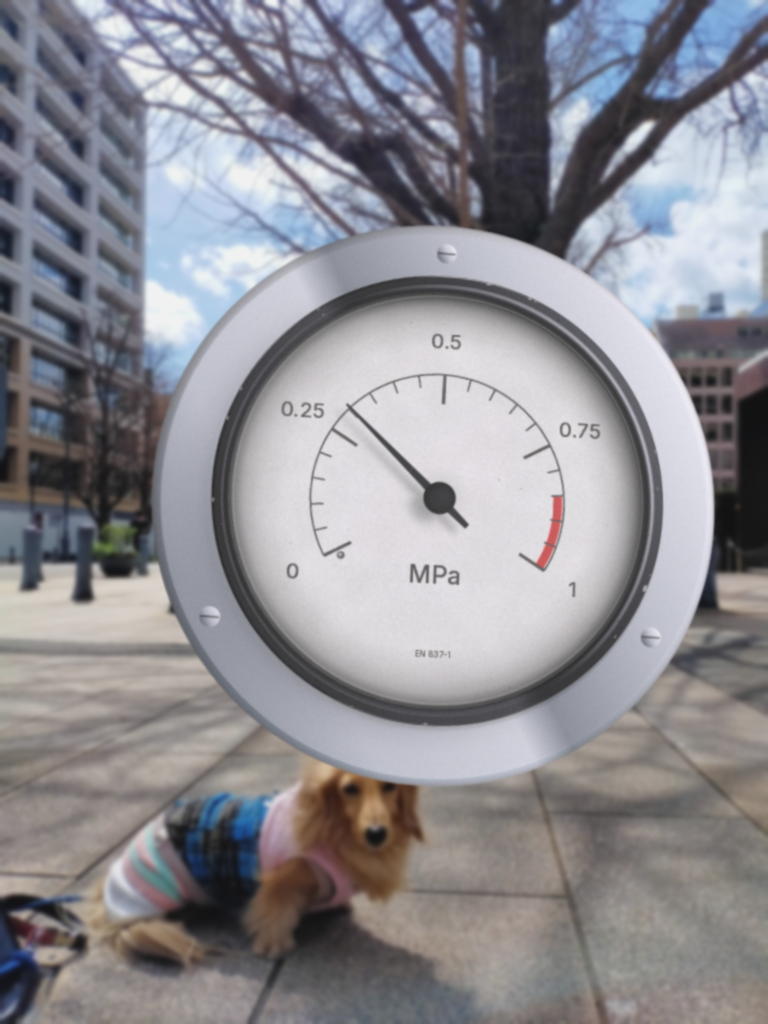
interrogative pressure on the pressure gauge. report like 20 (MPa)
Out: 0.3 (MPa)
